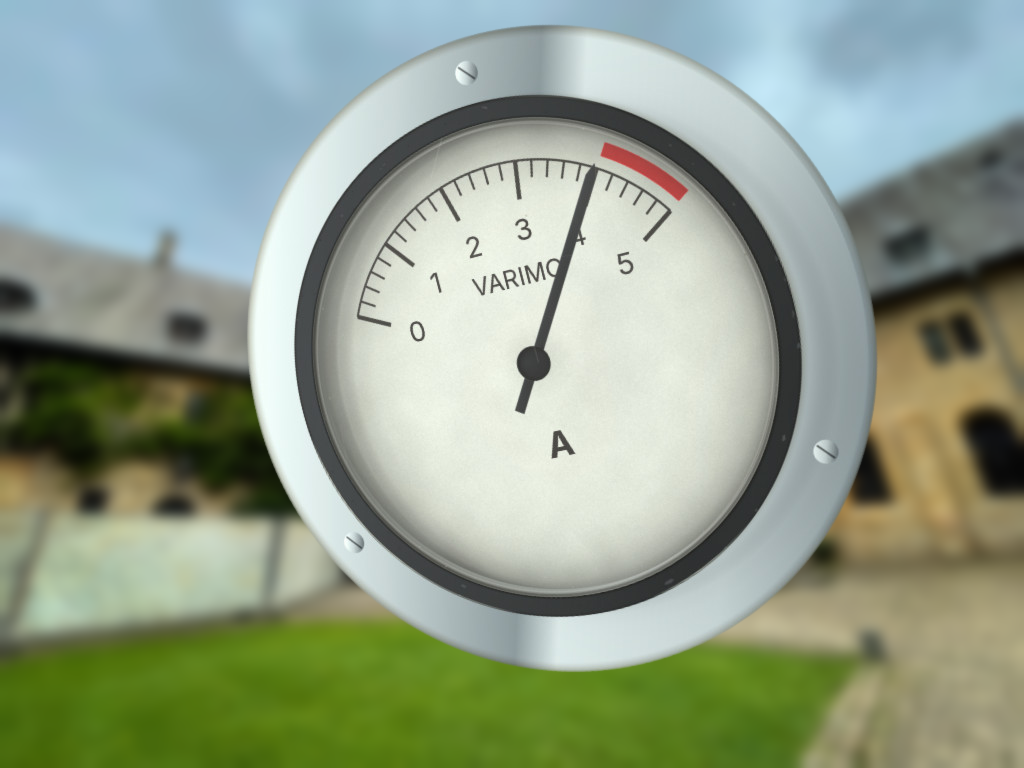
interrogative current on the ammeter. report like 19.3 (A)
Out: 4 (A)
